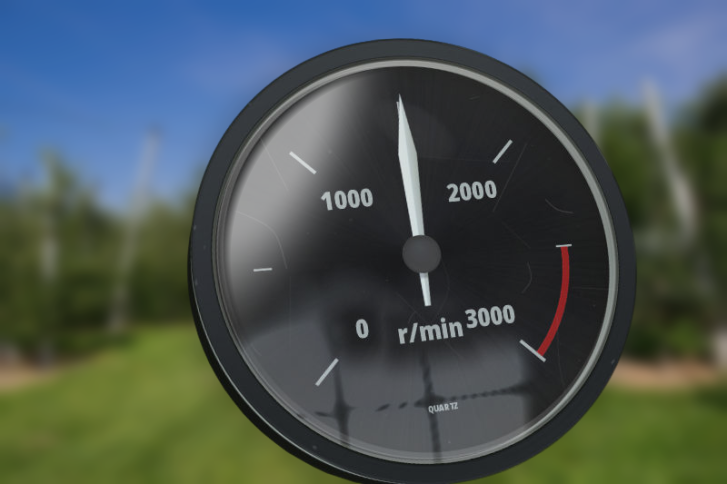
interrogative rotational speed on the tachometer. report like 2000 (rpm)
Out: 1500 (rpm)
